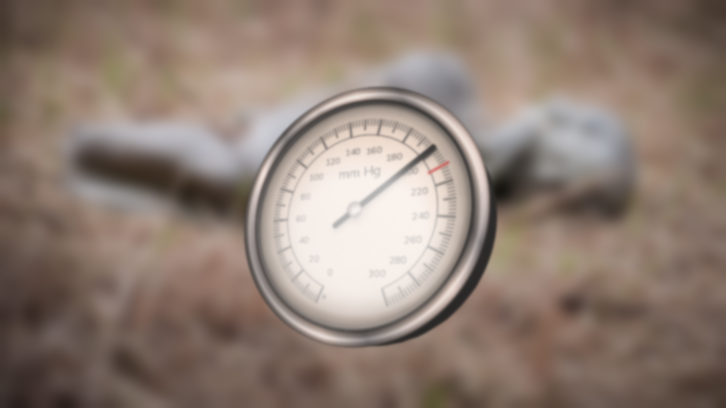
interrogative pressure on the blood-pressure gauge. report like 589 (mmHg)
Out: 200 (mmHg)
